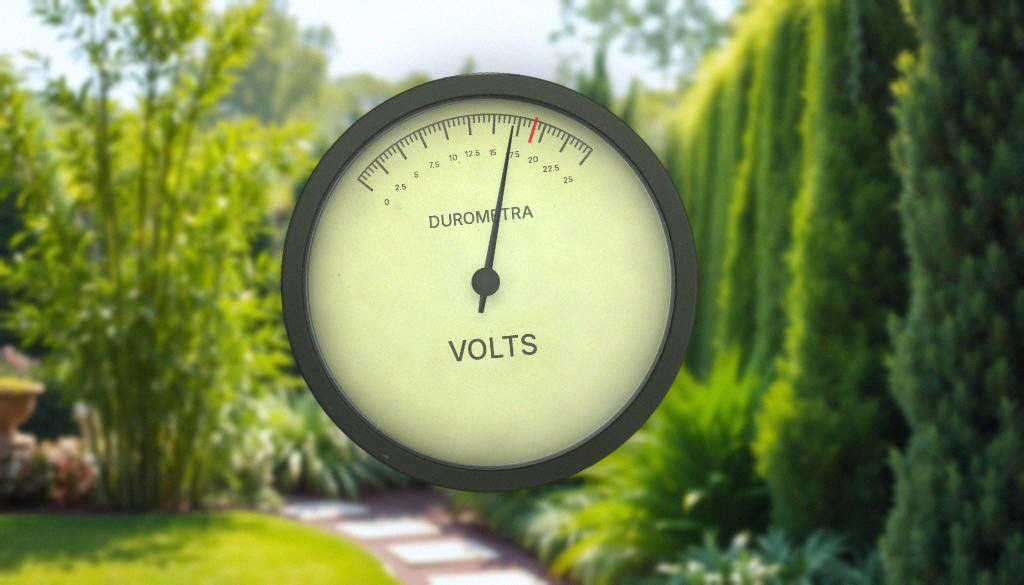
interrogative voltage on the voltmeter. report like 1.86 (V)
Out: 17 (V)
